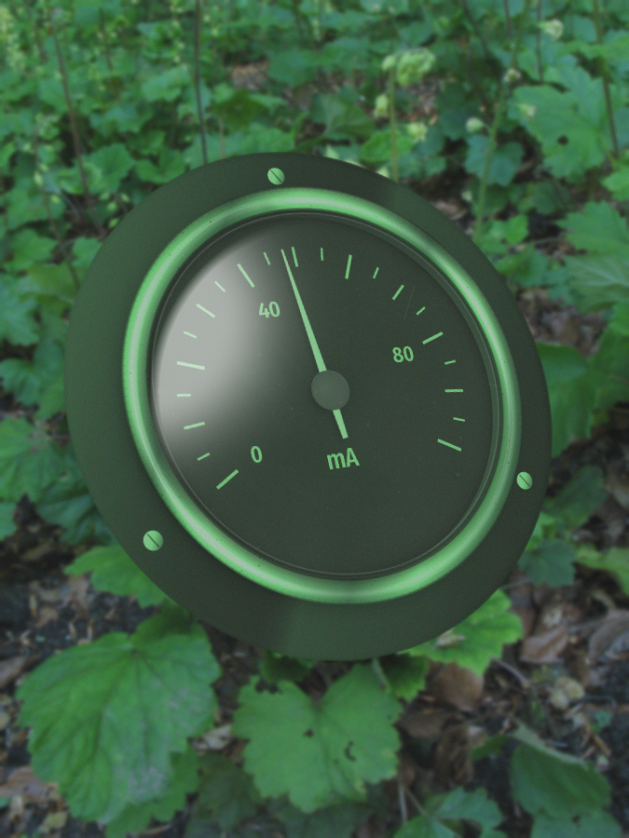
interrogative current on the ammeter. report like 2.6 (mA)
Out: 47.5 (mA)
